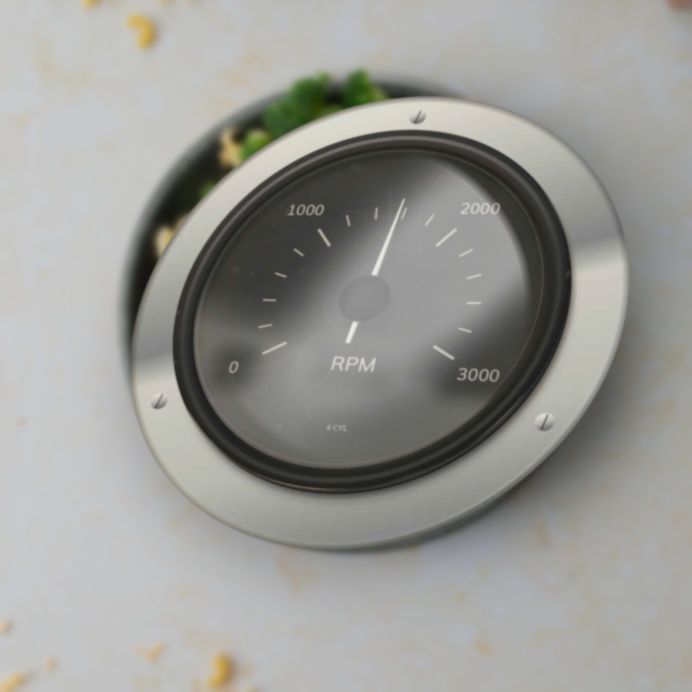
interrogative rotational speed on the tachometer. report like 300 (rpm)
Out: 1600 (rpm)
